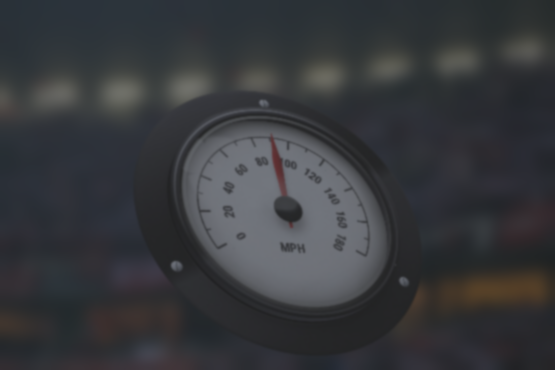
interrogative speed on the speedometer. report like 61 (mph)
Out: 90 (mph)
